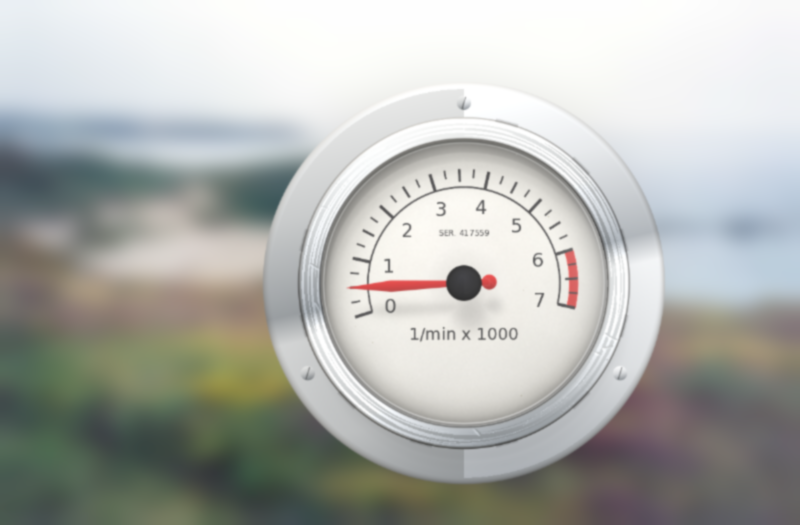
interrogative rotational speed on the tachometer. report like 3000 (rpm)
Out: 500 (rpm)
